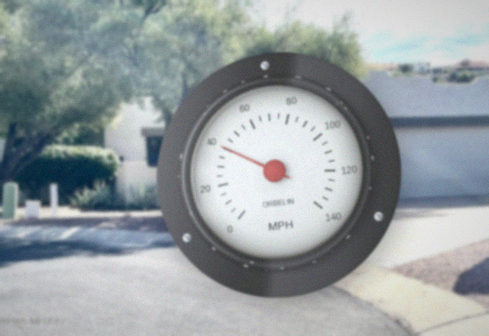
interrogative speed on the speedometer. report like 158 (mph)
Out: 40 (mph)
